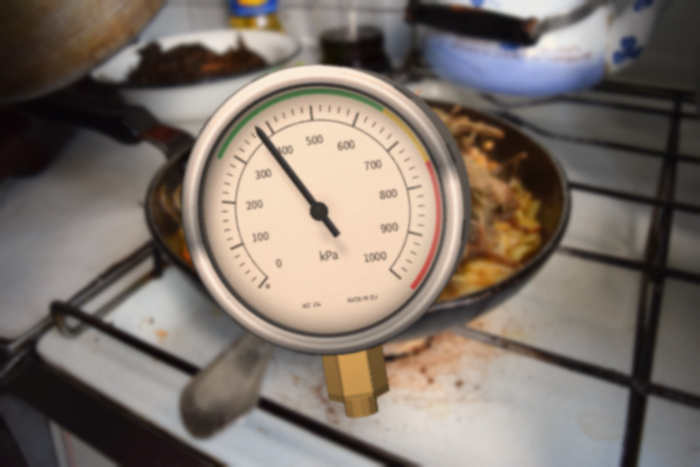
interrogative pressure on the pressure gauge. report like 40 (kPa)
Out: 380 (kPa)
